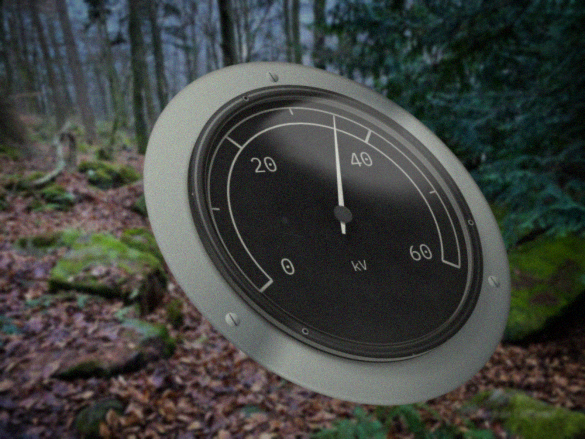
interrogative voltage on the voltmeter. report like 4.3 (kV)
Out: 35 (kV)
